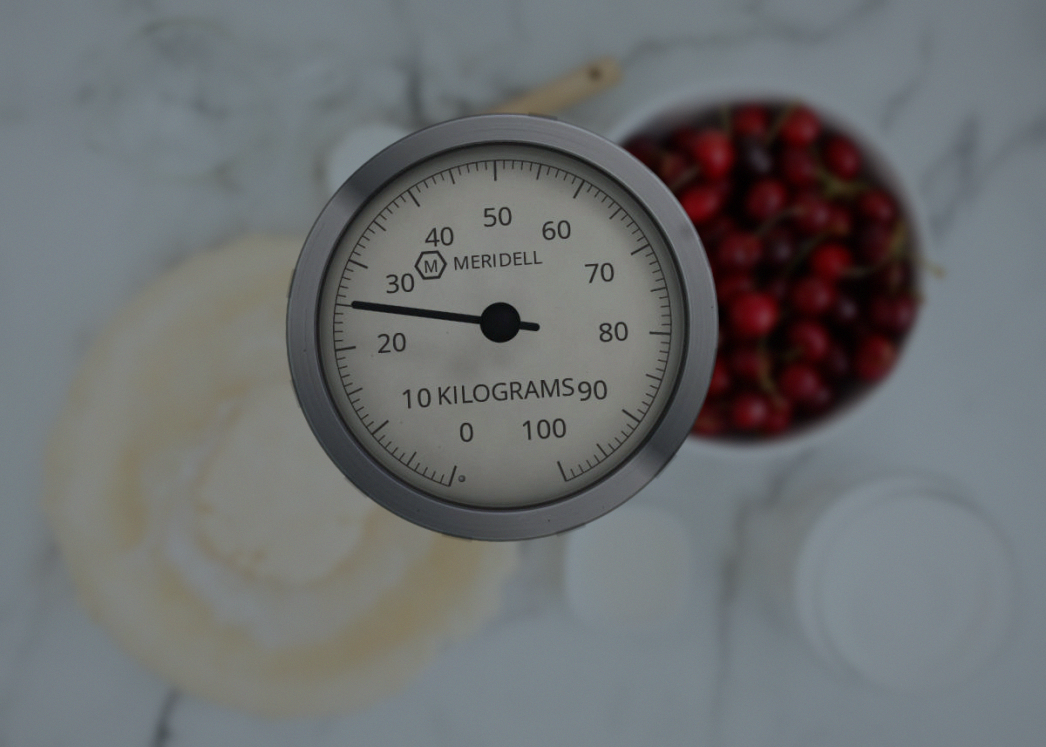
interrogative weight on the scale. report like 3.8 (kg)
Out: 25 (kg)
